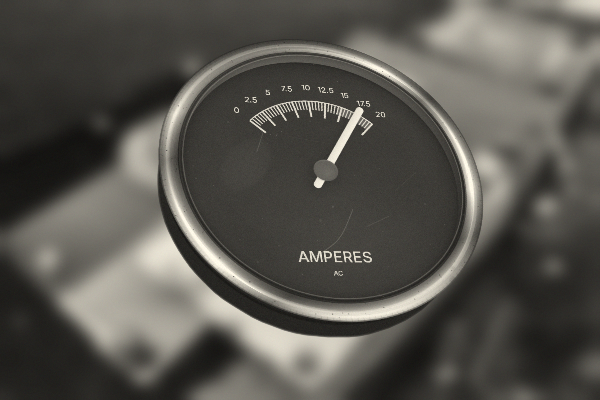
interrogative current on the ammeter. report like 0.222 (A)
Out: 17.5 (A)
